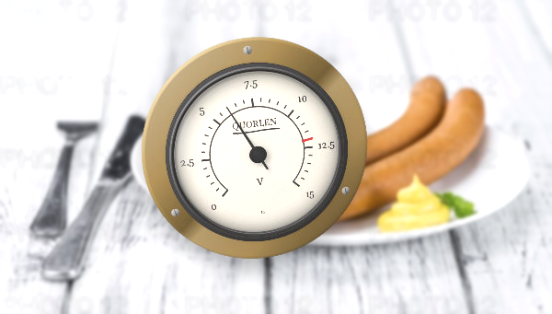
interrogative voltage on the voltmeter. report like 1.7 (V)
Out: 6 (V)
